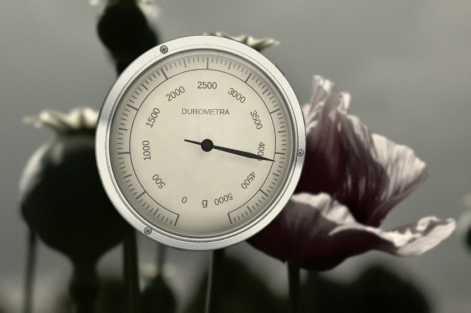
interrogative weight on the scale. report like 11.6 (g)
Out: 4100 (g)
